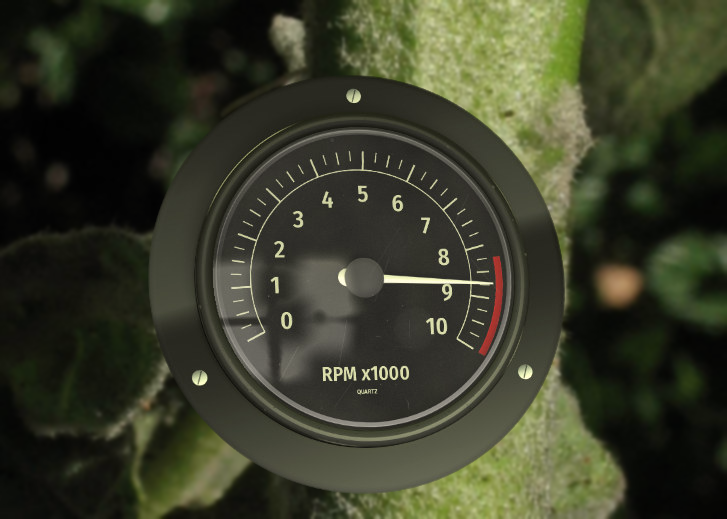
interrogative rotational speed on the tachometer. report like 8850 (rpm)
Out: 8750 (rpm)
